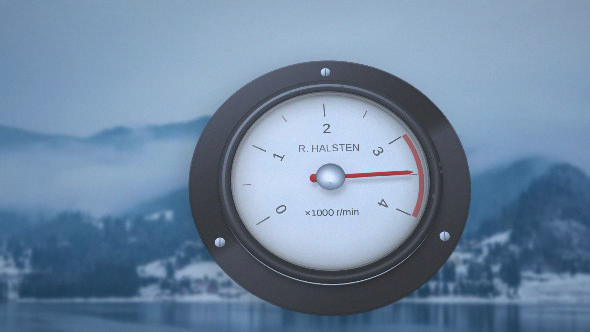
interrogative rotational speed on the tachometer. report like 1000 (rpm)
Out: 3500 (rpm)
